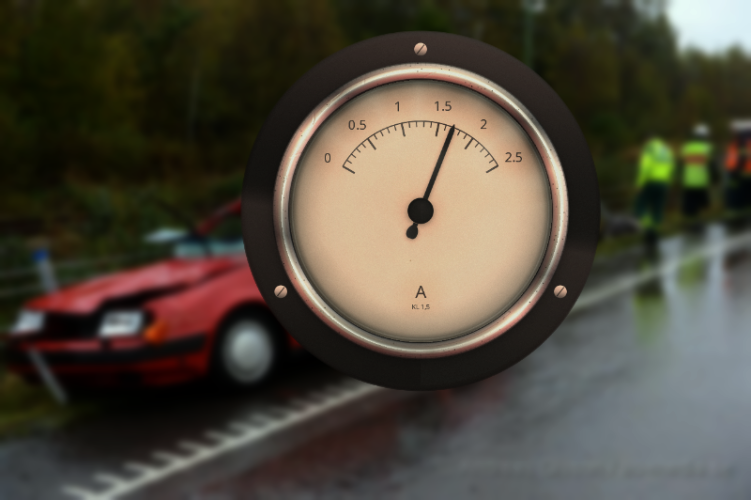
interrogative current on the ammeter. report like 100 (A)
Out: 1.7 (A)
